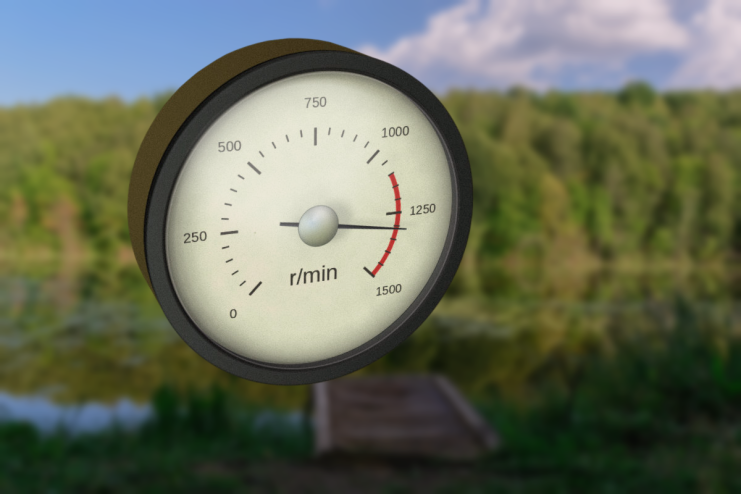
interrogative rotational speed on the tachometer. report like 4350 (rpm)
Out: 1300 (rpm)
